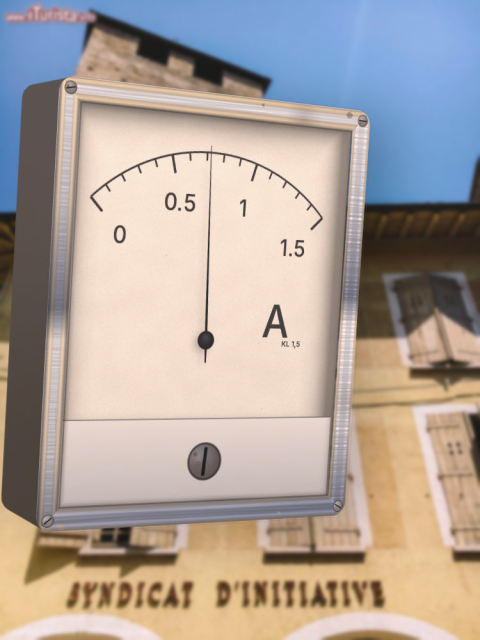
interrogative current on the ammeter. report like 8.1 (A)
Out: 0.7 (A)
